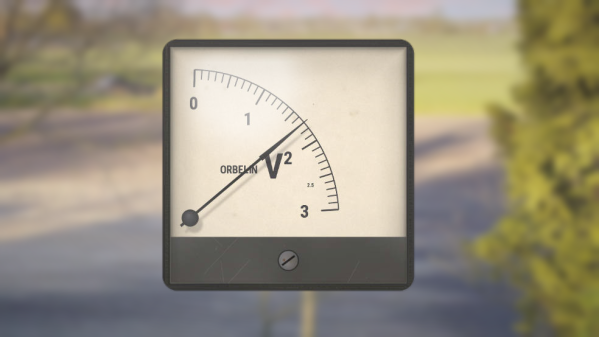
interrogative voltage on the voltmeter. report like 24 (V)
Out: 1.7 (V)
